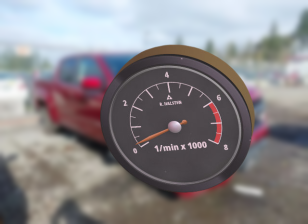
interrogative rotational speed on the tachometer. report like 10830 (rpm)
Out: 250 (rpm)
